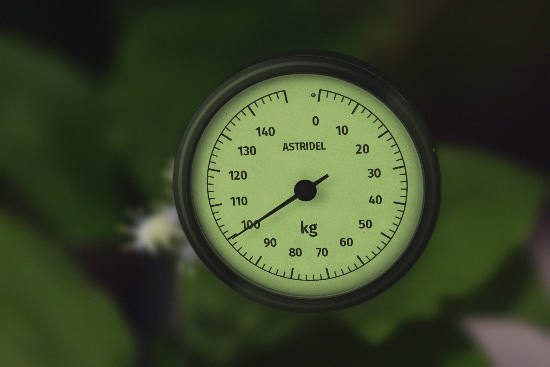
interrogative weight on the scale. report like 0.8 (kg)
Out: 100 (kg)
